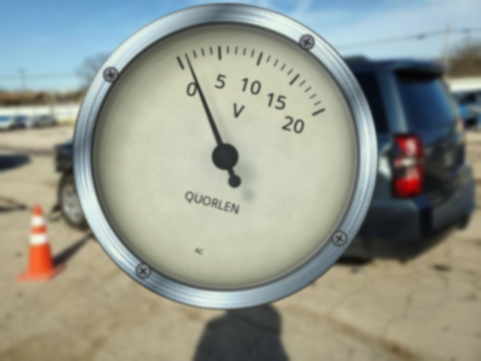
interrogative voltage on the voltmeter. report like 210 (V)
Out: 1 (V)
